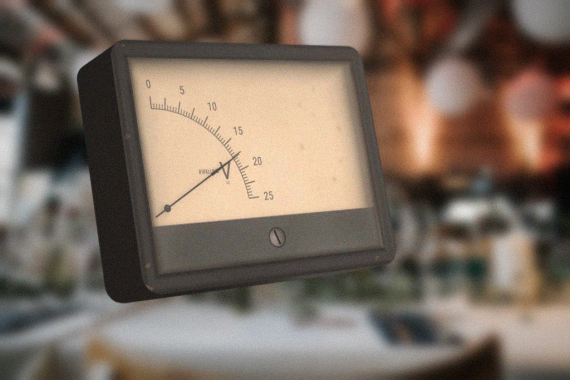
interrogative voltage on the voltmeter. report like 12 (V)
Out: 17.5 (V)
